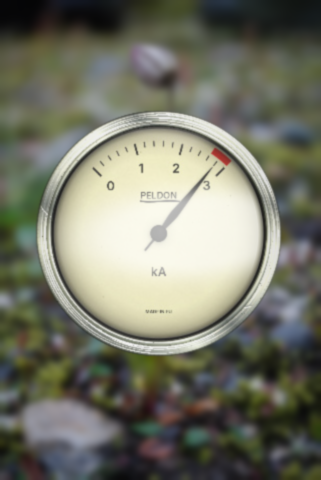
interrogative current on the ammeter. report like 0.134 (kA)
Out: 2.8 (kA)
